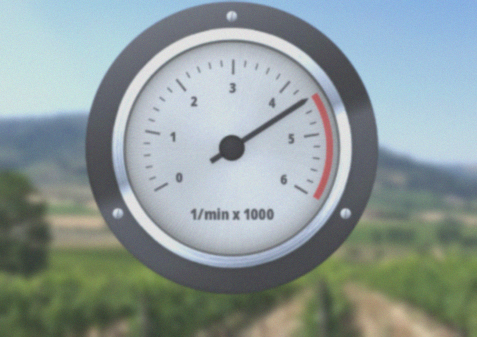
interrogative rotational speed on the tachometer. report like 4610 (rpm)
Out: 4400 (rpm)
